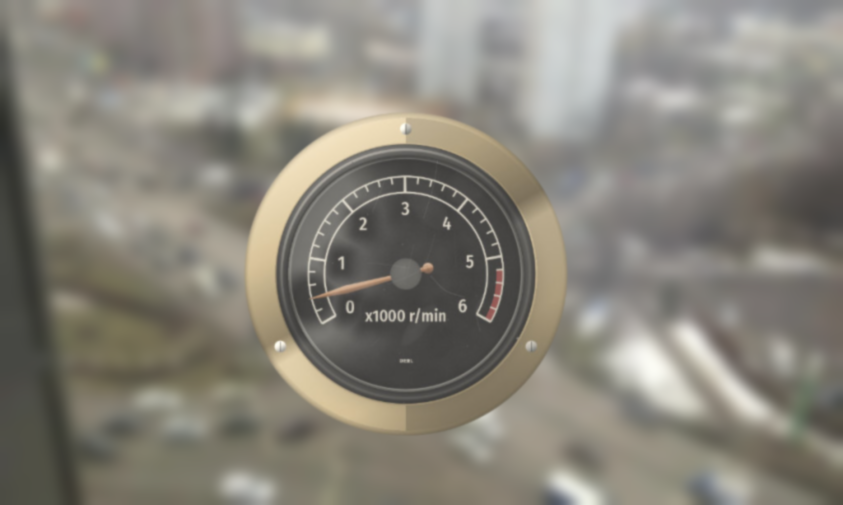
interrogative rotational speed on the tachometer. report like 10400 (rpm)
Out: 400 (rpm)
